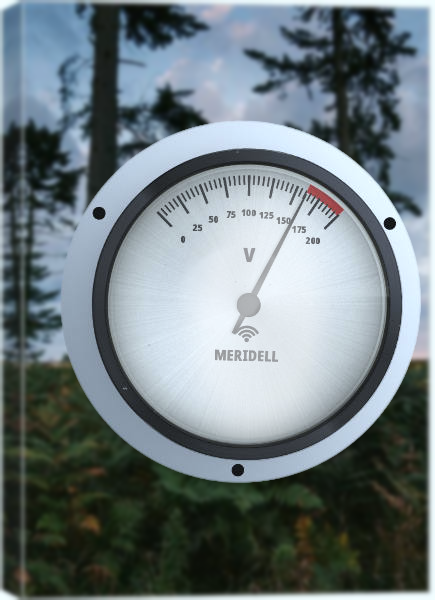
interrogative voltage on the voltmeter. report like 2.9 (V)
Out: 160 (V)
